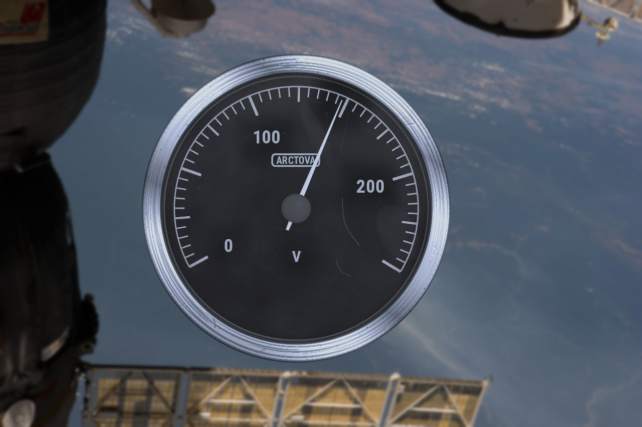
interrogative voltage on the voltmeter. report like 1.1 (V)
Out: 147.5 (V)
